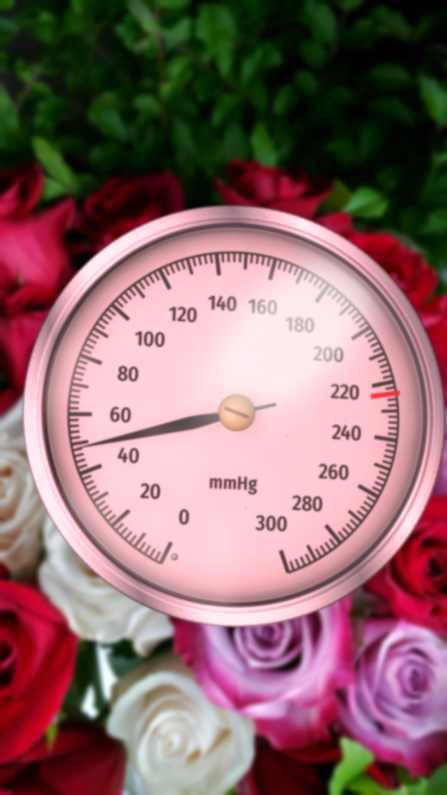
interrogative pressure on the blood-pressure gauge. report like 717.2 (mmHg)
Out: 48 (mmHg)
